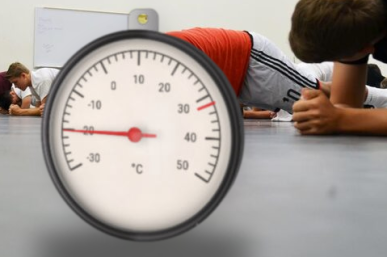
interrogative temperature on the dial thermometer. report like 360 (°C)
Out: -20 (°C)
